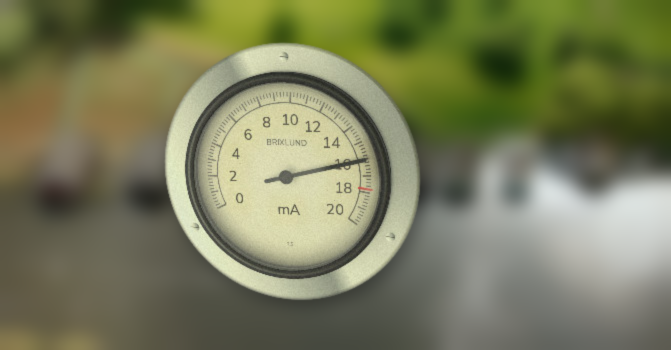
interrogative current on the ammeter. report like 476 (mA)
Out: 16 (mA)
